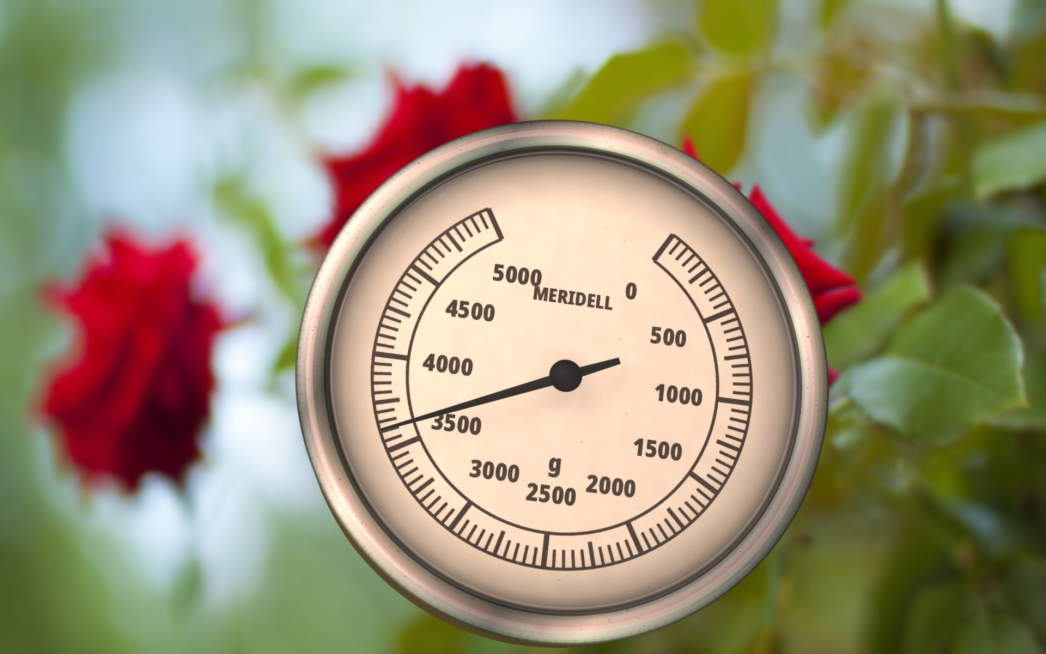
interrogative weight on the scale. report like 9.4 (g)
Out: 3600 (g)
